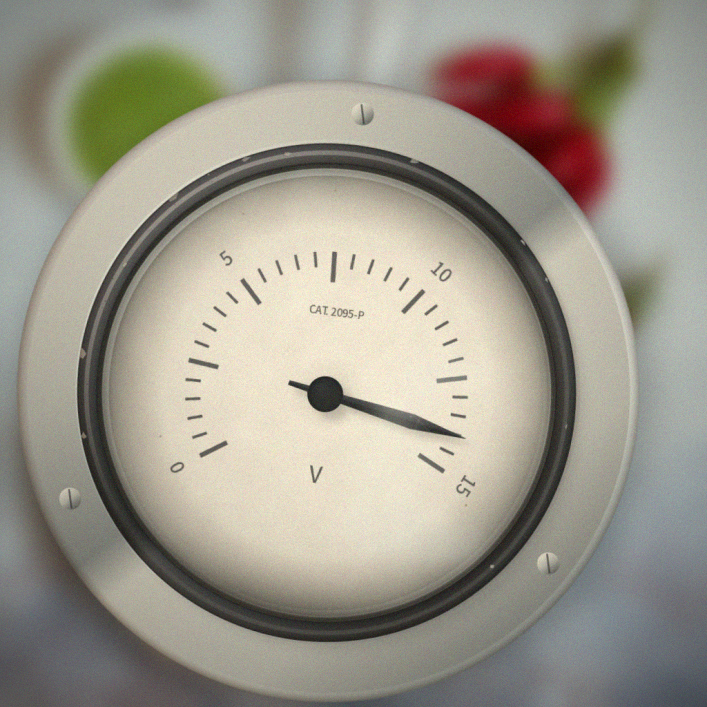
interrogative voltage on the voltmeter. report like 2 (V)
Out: 14 (V)
